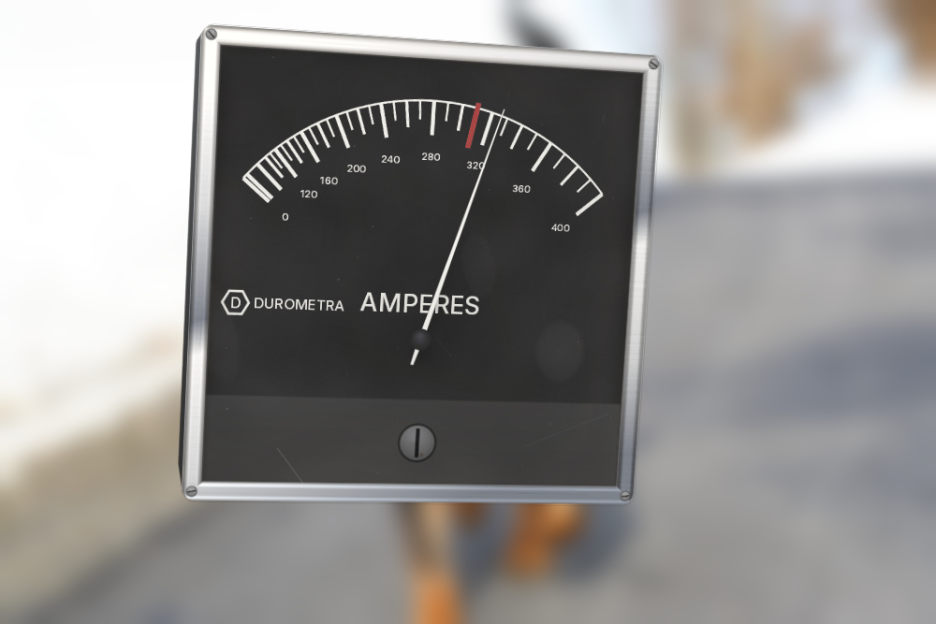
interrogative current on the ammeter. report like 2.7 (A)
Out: 325 (A)
